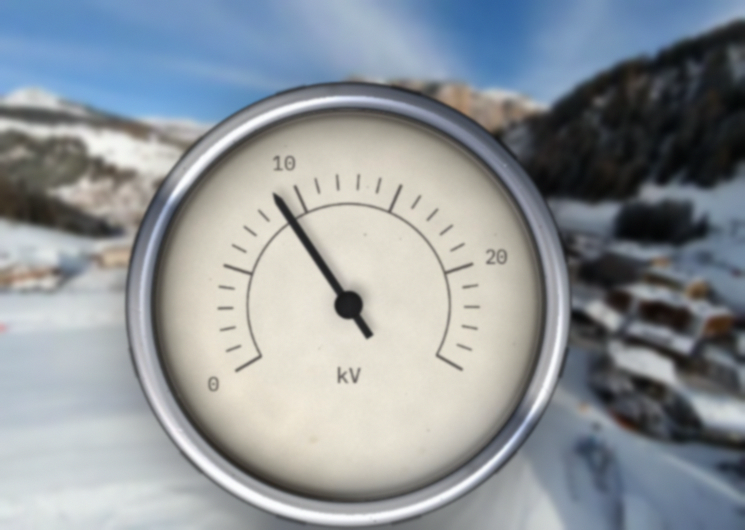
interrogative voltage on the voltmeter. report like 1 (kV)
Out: 9 (kV)
